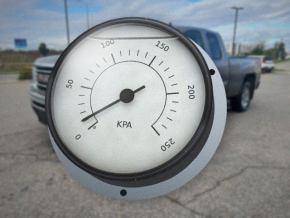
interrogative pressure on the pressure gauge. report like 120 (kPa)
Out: 10 (kPa)
